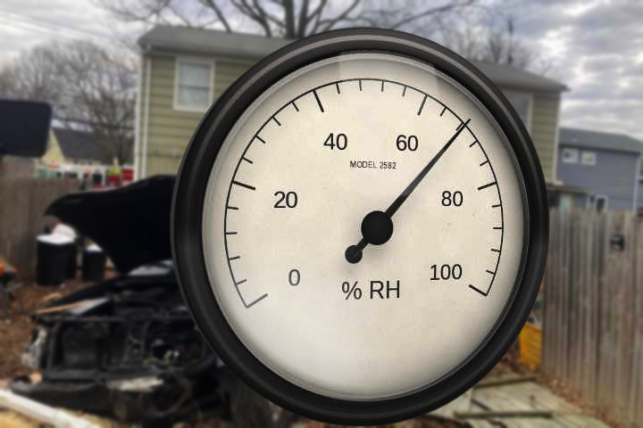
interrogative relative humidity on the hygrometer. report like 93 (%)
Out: 68 (%)
